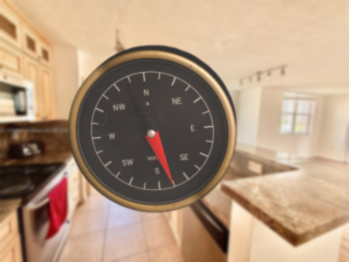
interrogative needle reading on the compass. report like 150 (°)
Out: 165 (°)
